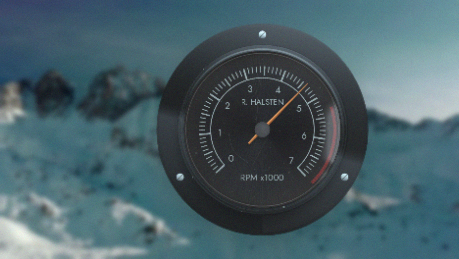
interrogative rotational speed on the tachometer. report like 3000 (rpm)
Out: 4600 (rpm)
